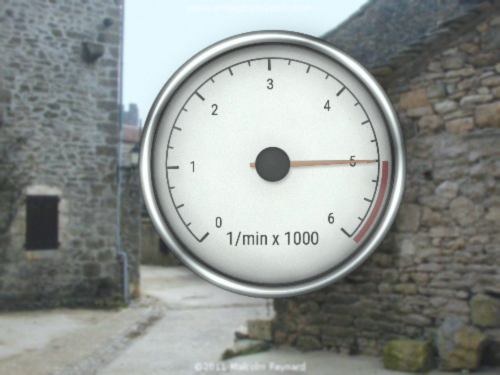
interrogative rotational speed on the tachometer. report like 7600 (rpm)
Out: 5000 (rpm)
